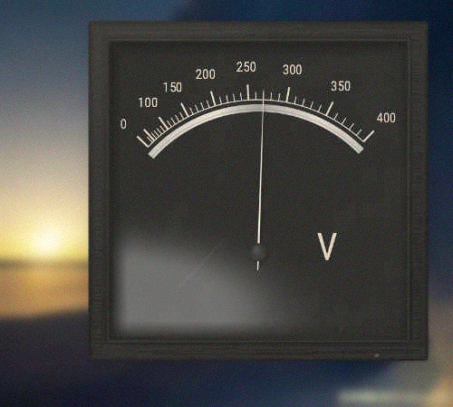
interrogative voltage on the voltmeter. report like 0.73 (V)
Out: 270 (V)
